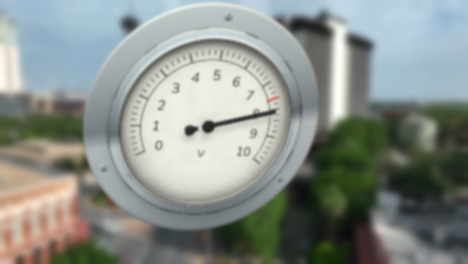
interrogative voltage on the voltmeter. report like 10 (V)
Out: 8 (V)
